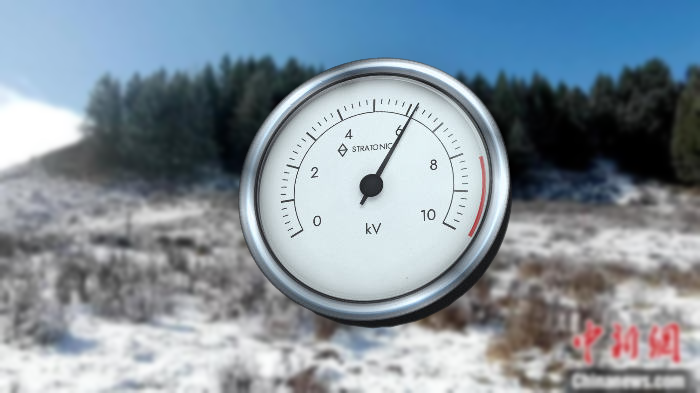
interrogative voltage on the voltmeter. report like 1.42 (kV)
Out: 6.2 (kV)
